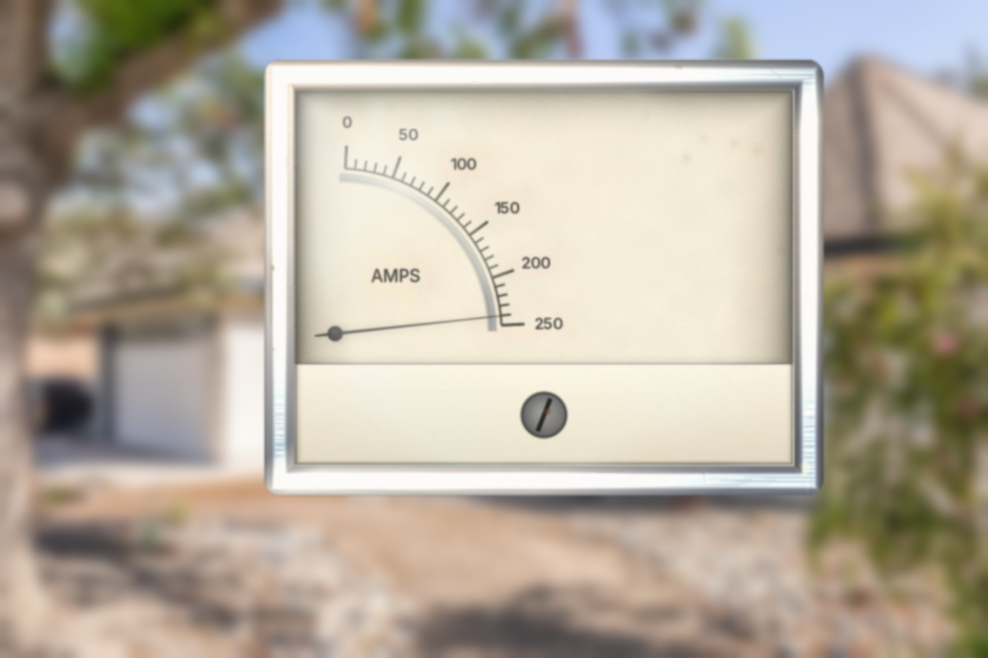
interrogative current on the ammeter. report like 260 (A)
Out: 240 (A)
